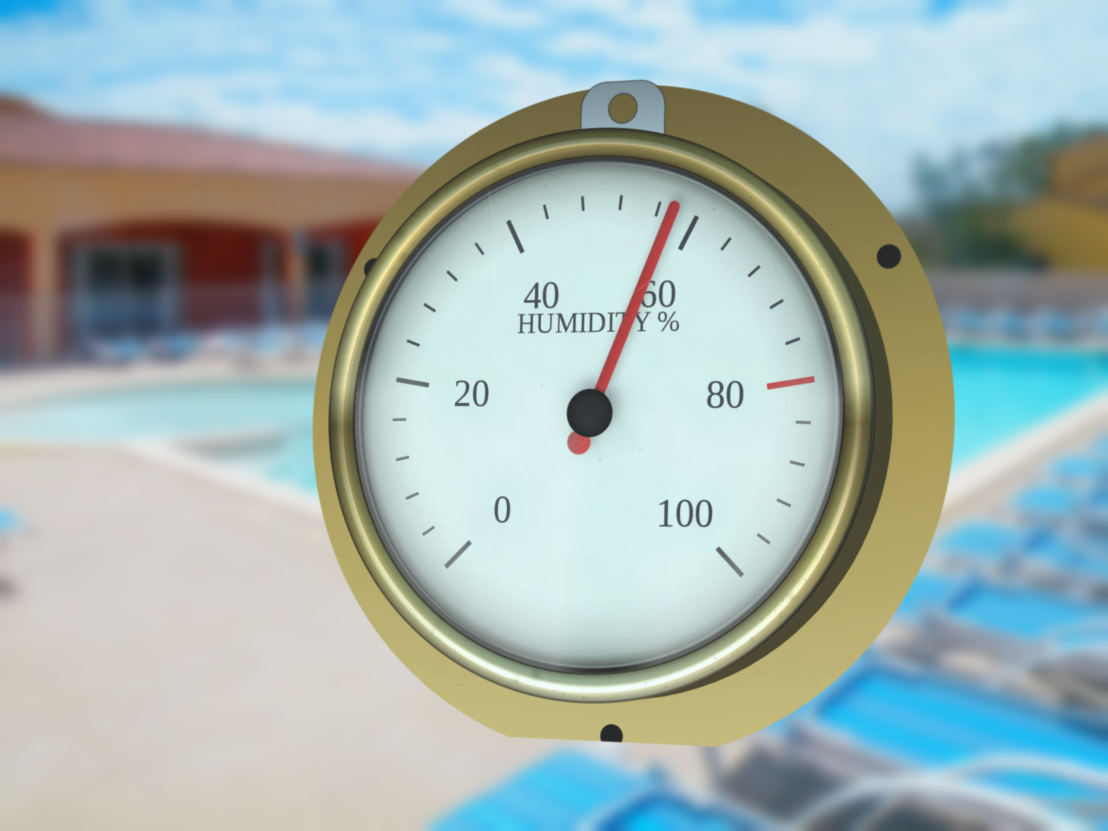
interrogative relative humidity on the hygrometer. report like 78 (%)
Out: 58 (%)
